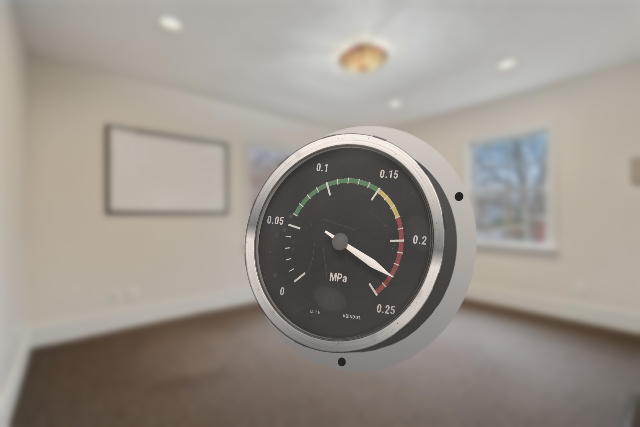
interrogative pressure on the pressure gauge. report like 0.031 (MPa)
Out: 0.23 (MPa)
